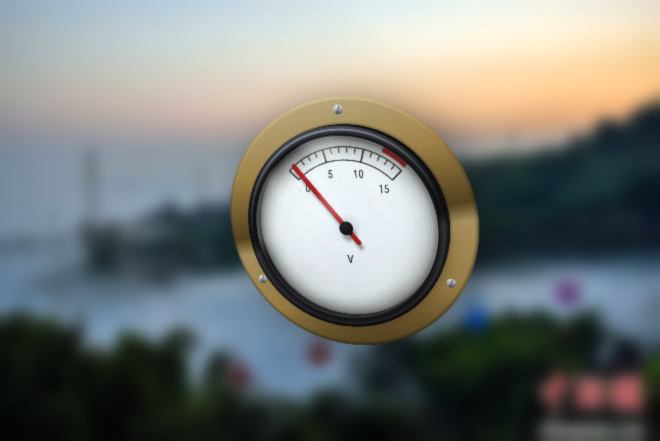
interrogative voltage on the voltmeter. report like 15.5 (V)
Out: 1 (V)
